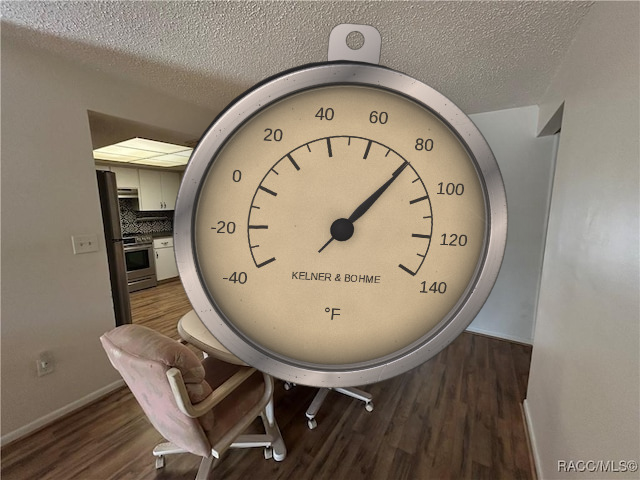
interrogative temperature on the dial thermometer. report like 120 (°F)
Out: 80 (°F)
